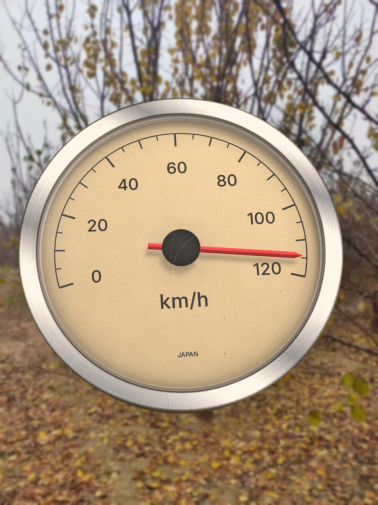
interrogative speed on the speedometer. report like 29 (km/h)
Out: 115 (km/h)
